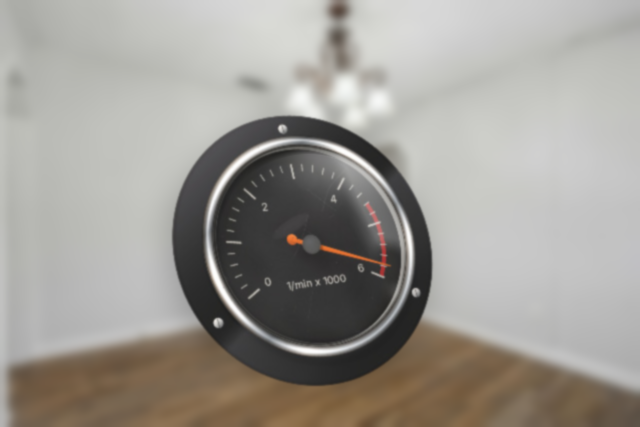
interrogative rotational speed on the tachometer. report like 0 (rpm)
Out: 5800 (rpm)
